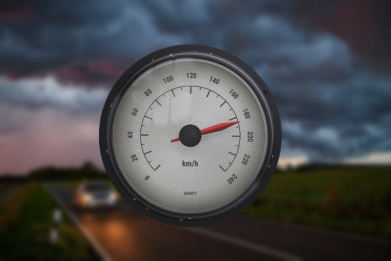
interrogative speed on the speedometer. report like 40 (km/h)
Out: 185 (km/h)
